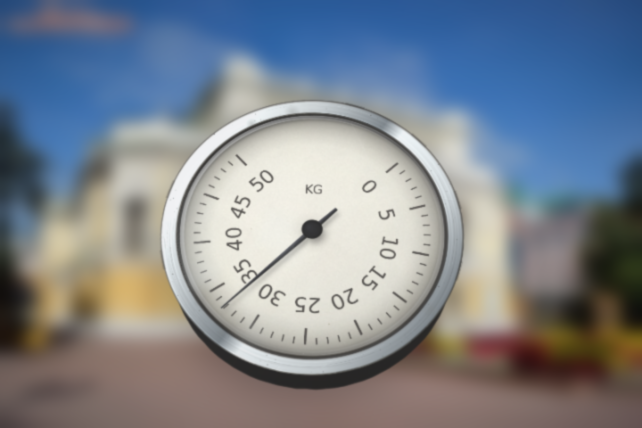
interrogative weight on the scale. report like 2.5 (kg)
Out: 33 (kg)
